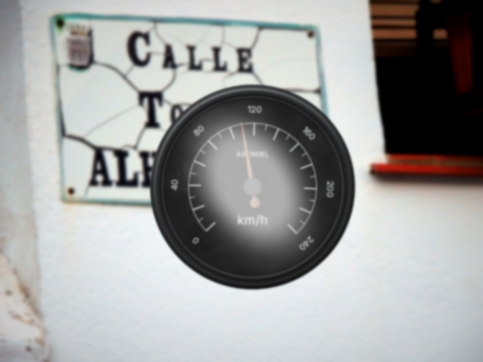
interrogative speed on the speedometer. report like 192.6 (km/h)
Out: 110 (km/h)
